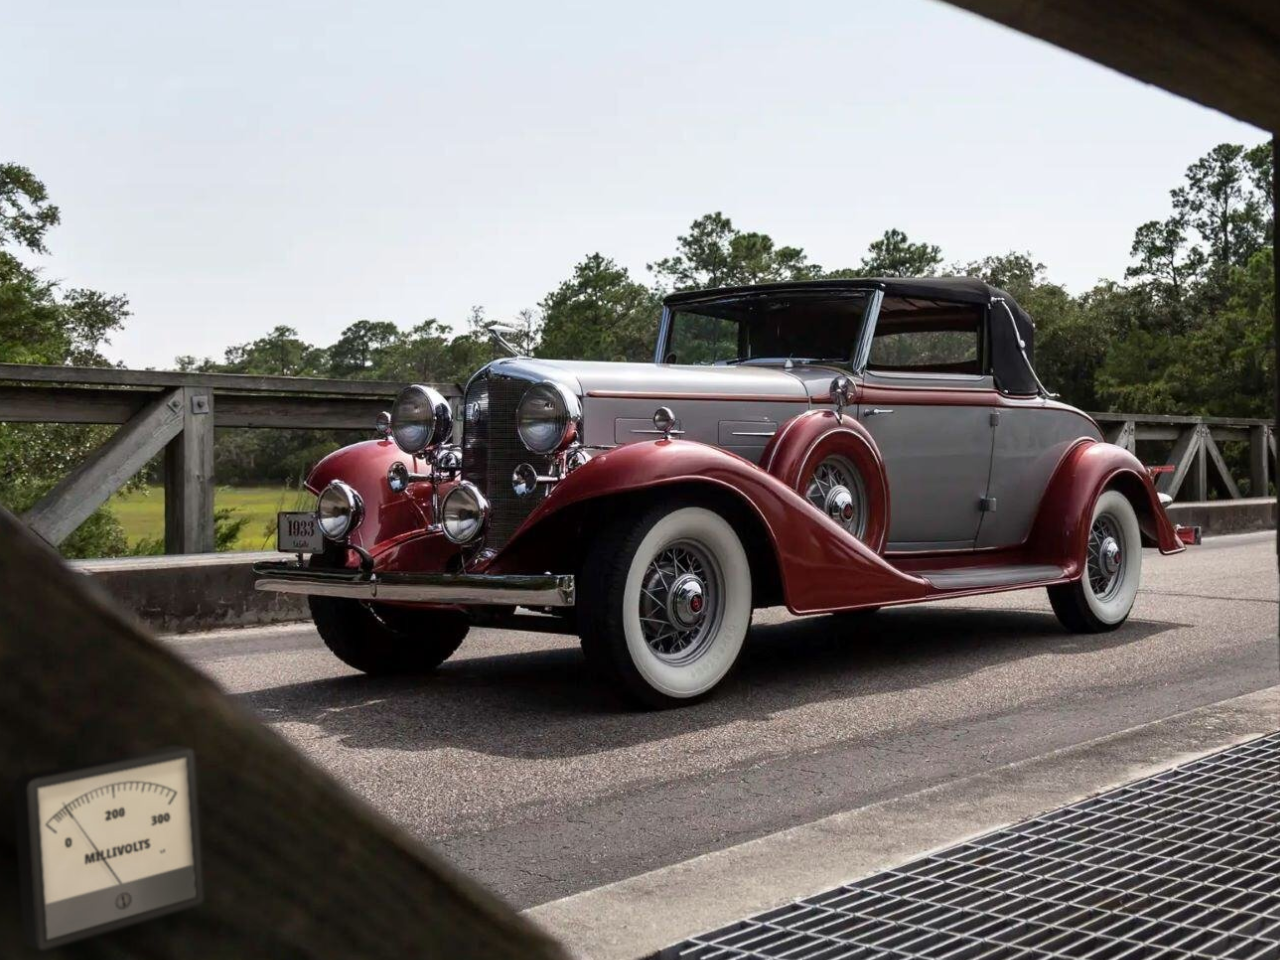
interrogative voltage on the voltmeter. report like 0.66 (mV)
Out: 100 (mV)
